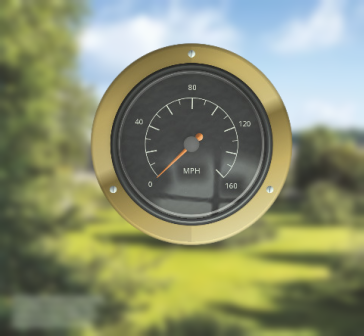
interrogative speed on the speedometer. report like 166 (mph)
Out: 0 (mph)
